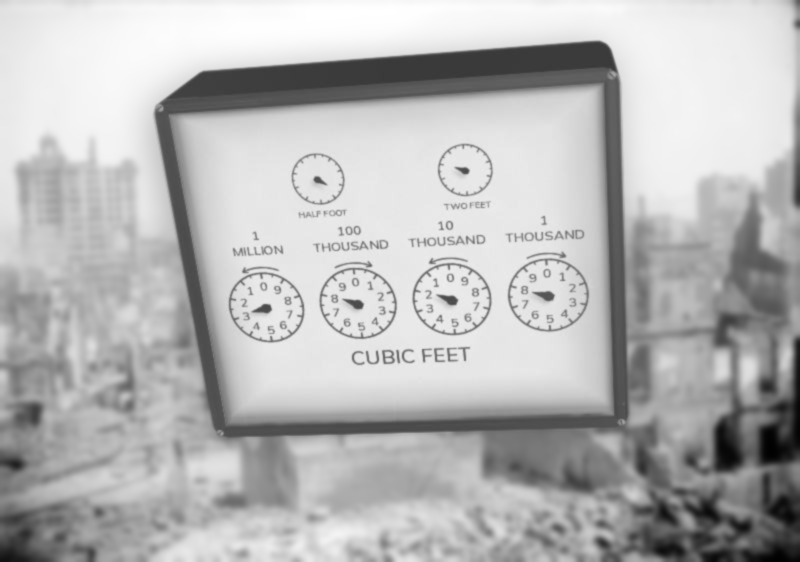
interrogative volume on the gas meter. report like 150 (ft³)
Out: 281800 (ft³)
